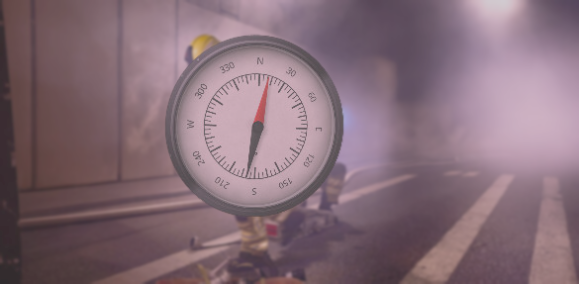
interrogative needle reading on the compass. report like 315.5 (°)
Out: 10 (°)
